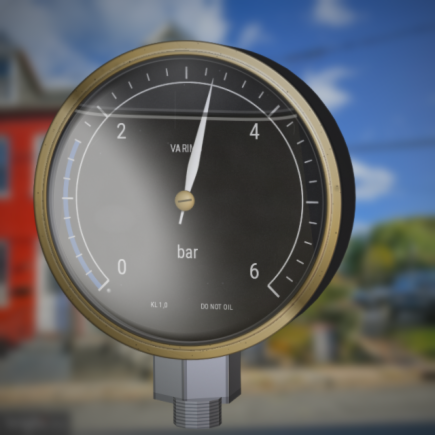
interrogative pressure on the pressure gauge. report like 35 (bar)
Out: 3.3 (bar)
